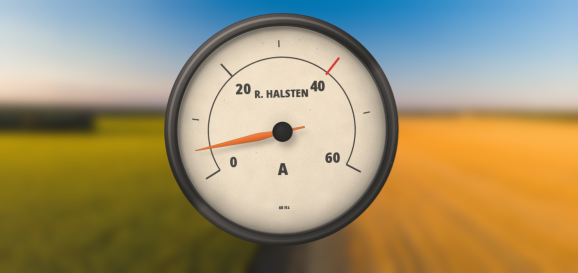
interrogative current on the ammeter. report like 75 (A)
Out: 5 (A)
